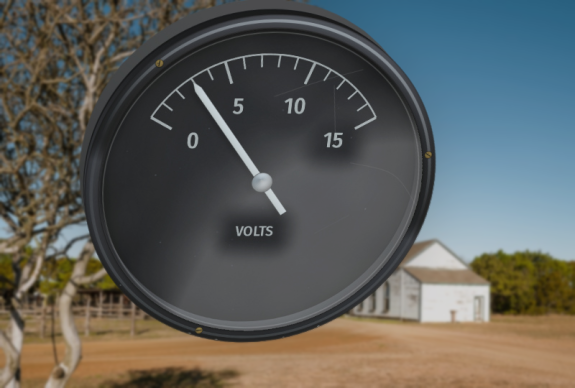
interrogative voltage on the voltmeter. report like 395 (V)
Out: 3 (V)
